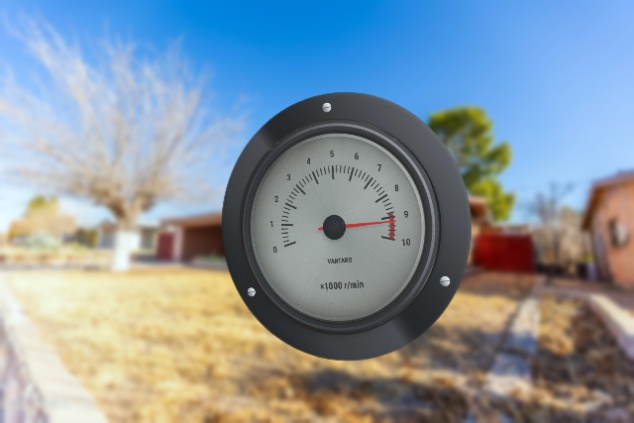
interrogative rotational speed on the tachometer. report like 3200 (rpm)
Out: 9200 (rpm)
